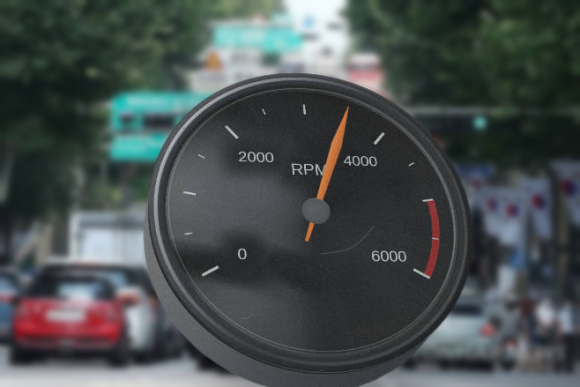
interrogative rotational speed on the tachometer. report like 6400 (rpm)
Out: 3500 (rpm)
